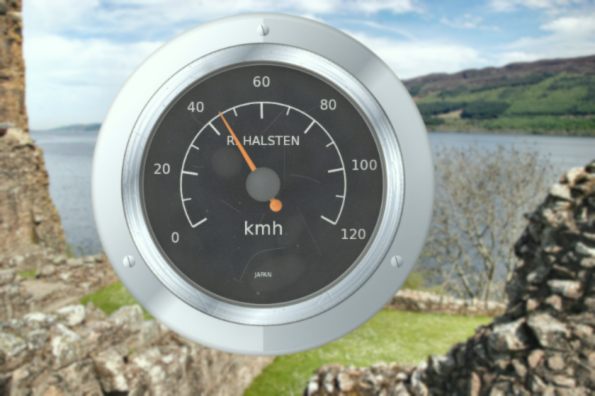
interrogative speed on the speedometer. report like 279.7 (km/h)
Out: 45 (km/h)
